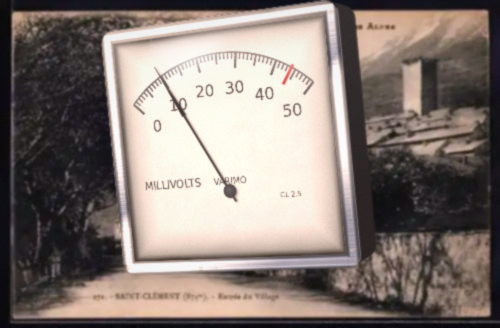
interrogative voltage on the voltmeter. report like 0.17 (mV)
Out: 10 (mV)
